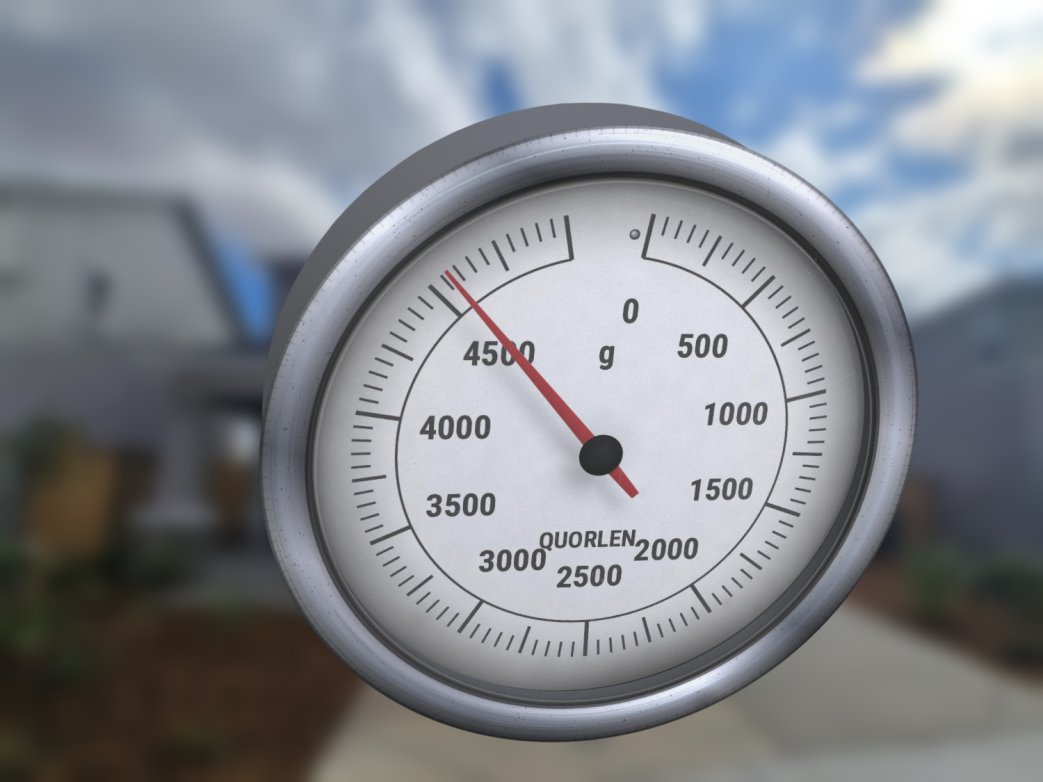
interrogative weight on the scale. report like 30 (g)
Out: 4575 (g)
